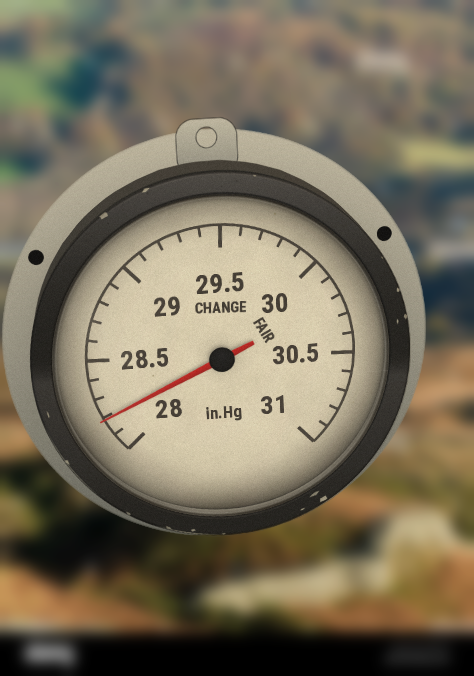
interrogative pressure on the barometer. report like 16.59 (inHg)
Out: 28.2 (inHg)
